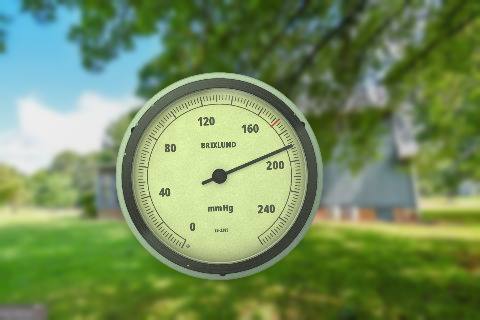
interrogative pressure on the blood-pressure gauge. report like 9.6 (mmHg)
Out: 190 (mmHg)
